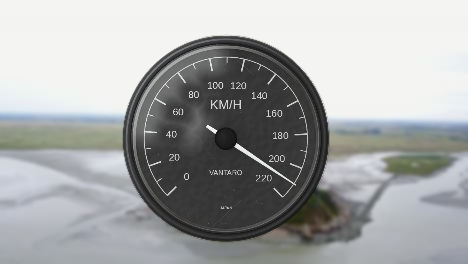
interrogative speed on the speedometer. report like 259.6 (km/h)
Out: 210 (km/h)
